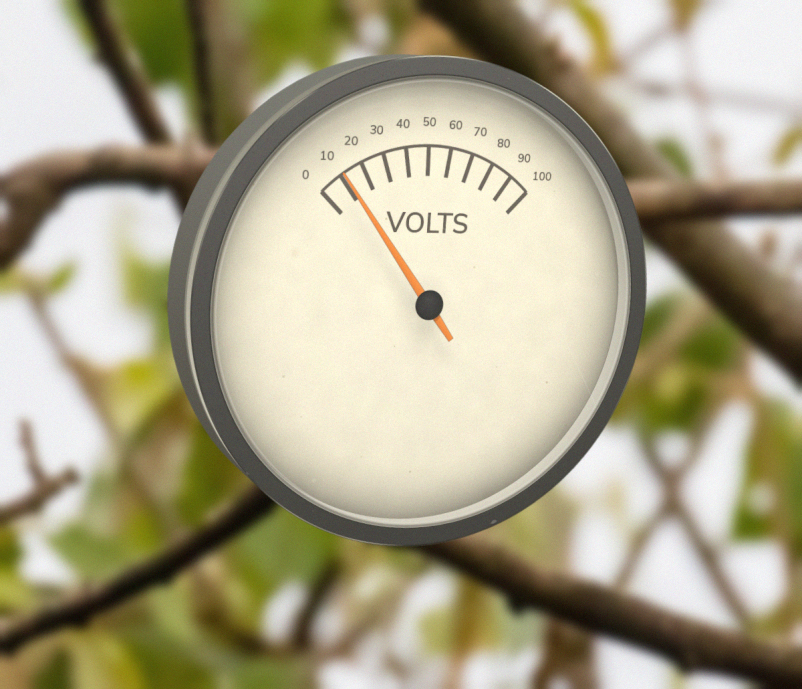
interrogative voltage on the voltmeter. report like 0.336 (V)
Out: 10 (V)
